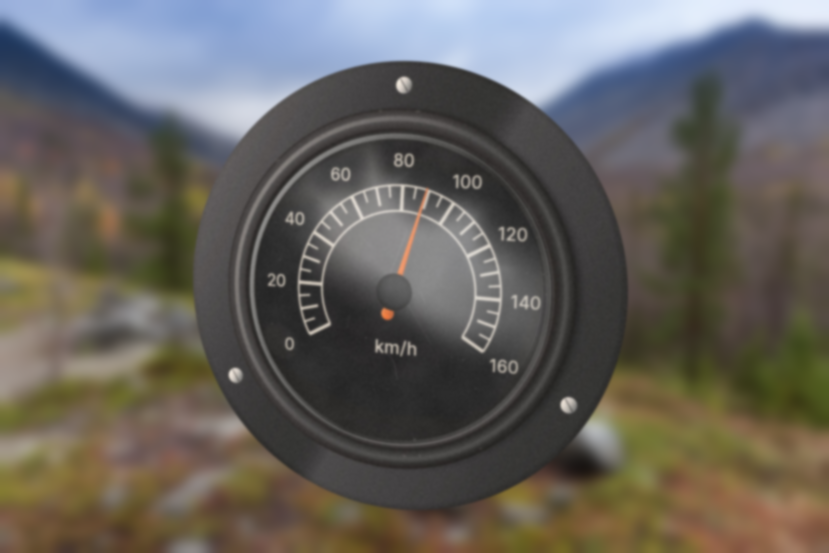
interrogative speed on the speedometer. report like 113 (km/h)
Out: 90 (km/h)
